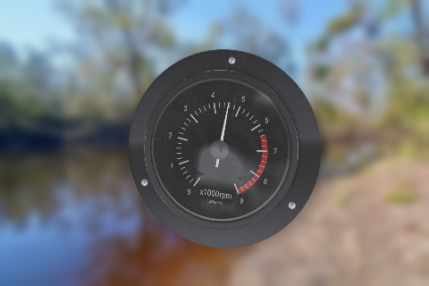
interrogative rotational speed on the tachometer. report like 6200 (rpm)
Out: 4600 (rpm)
